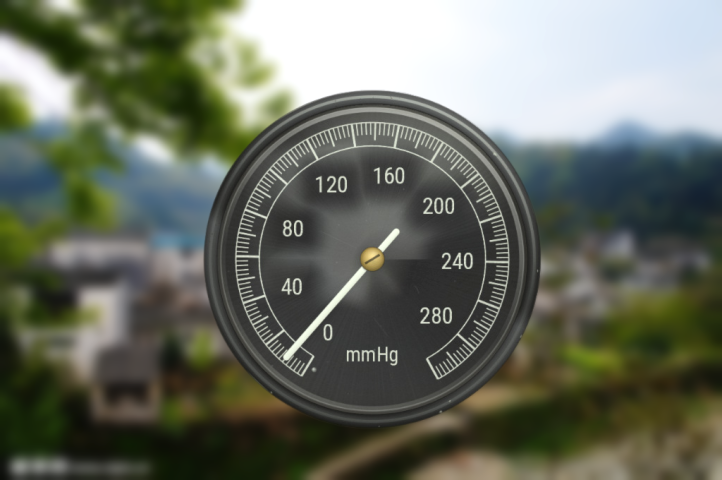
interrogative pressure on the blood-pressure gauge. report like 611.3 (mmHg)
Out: 10 (mmHg)
